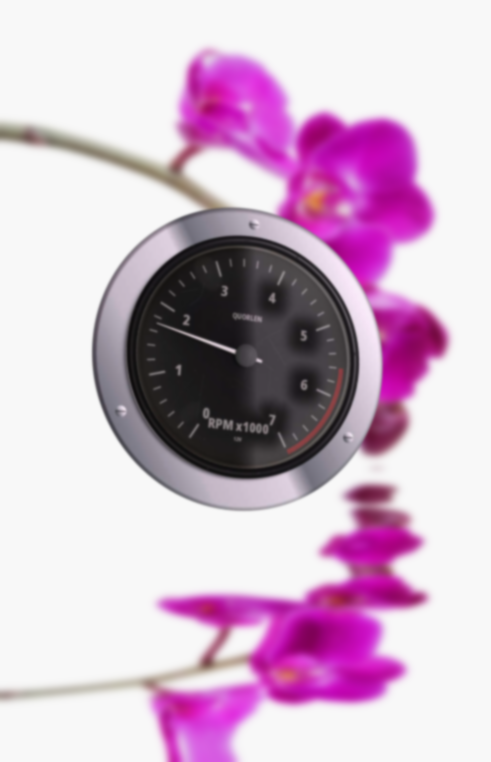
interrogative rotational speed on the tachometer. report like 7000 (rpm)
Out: 1700 (rpm)
